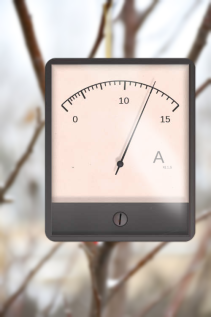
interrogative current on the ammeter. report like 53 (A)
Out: 12.5 (A)
